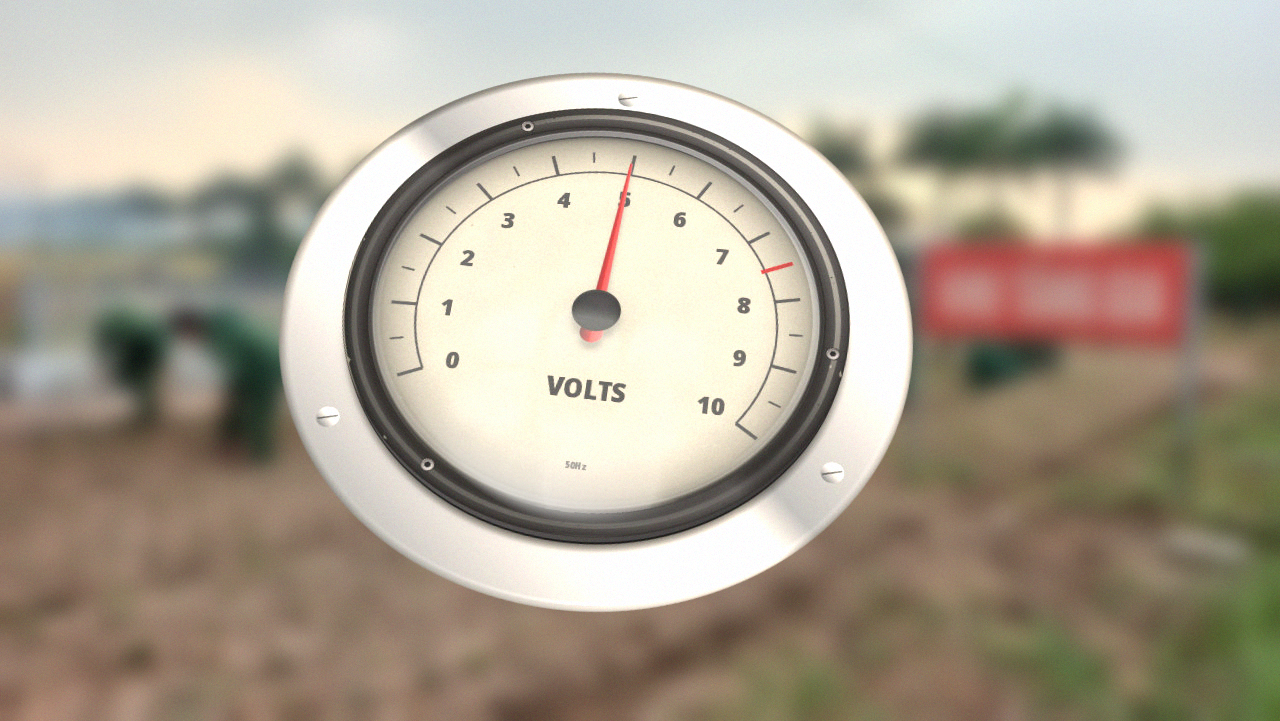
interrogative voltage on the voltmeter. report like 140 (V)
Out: 5 (V)
